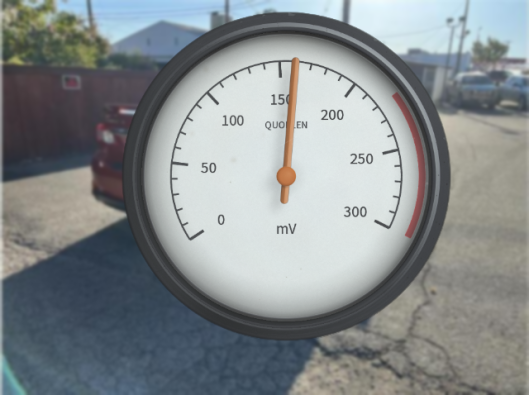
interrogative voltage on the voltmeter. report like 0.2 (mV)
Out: 160 (mV)
